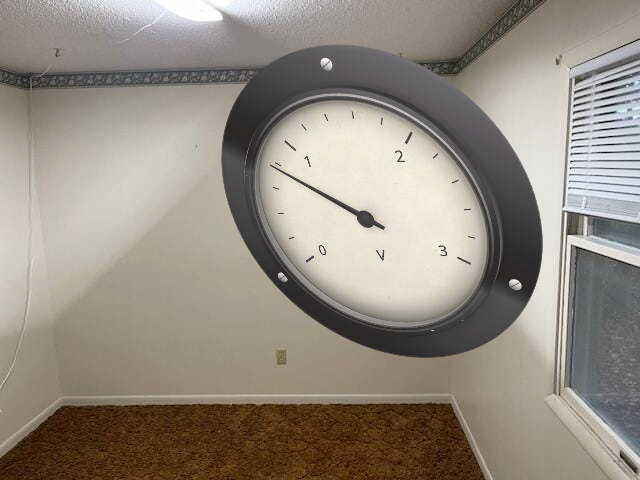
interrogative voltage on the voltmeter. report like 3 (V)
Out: 0.8 (V)
